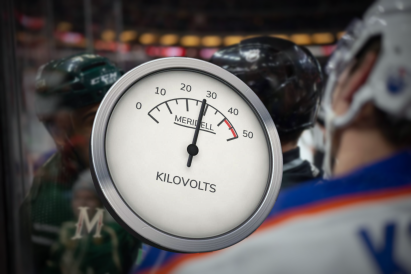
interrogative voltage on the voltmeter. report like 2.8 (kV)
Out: 27.5 (kV)
